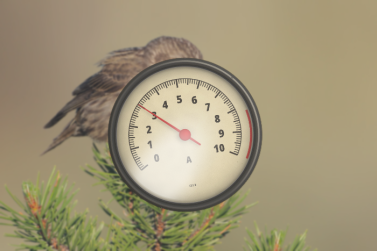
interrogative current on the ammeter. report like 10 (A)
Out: 3 (A)
